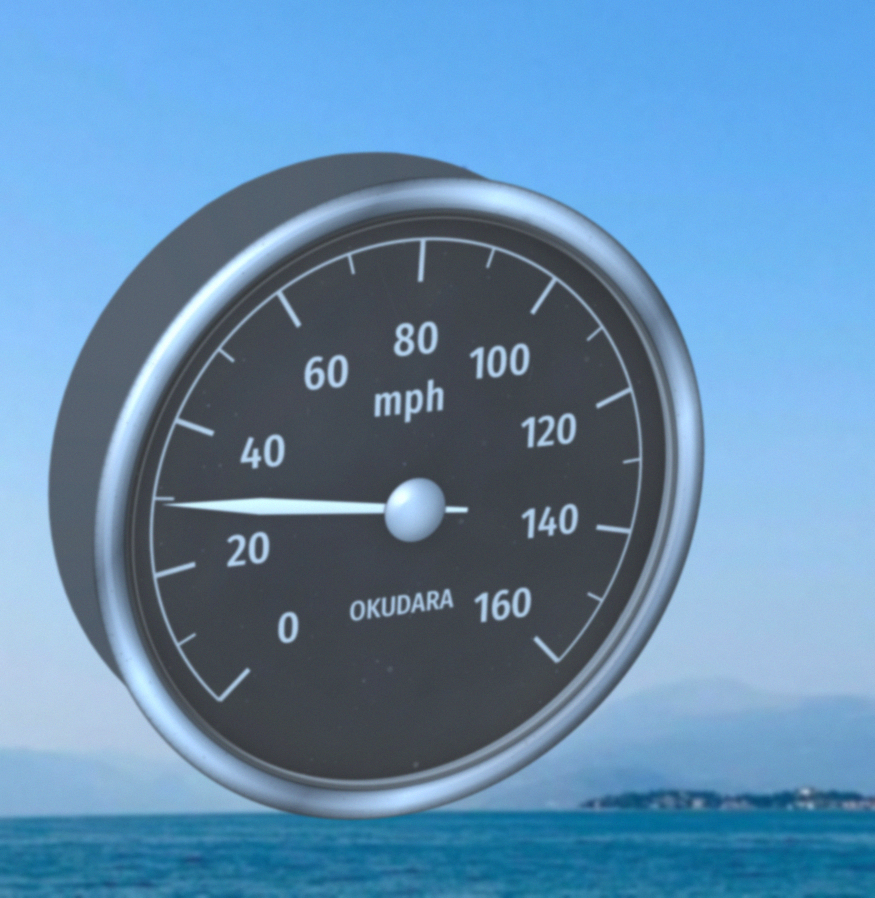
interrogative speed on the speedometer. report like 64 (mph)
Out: 30 (mph)
